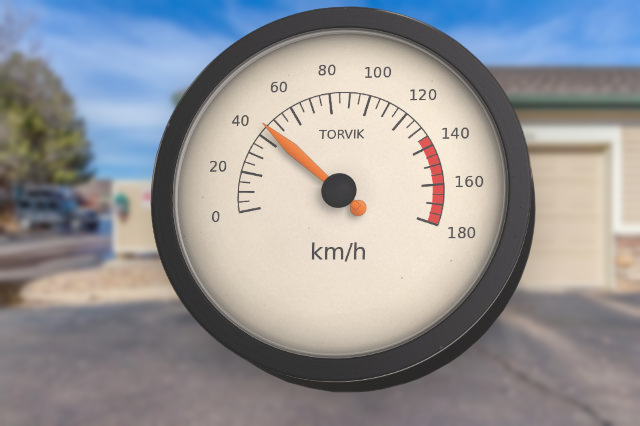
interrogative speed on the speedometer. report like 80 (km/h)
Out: 45 (km/h)
